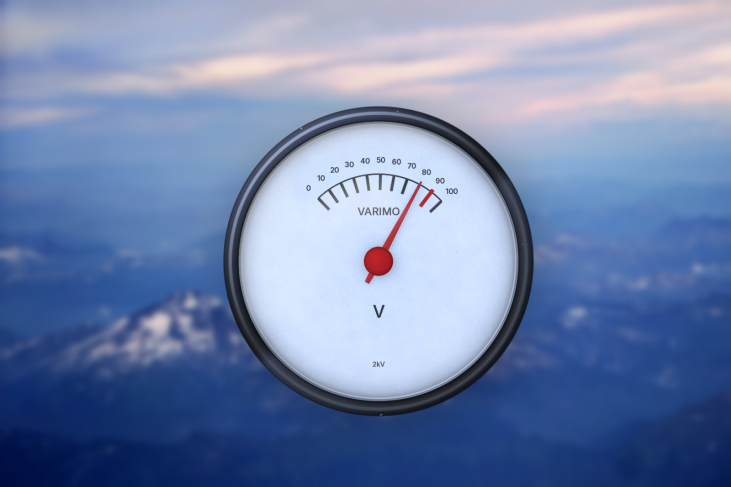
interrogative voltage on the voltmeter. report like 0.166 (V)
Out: 80 (V)
